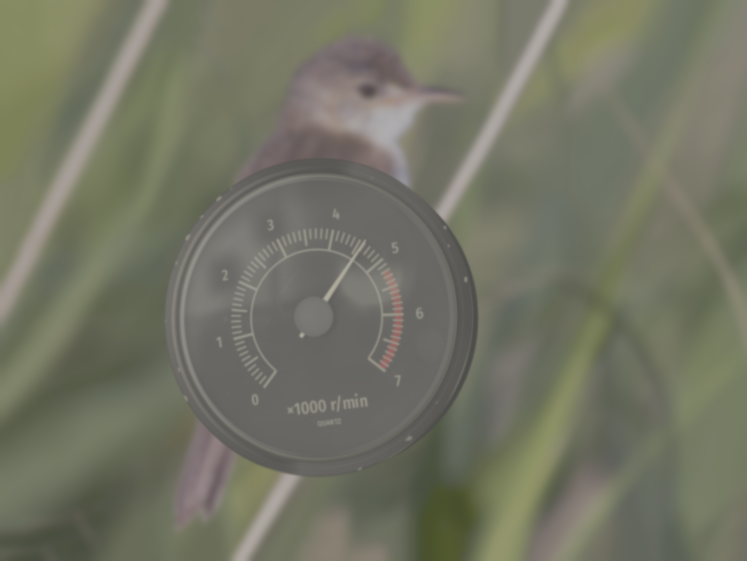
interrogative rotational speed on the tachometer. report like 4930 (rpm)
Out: 4600 (rpm)
